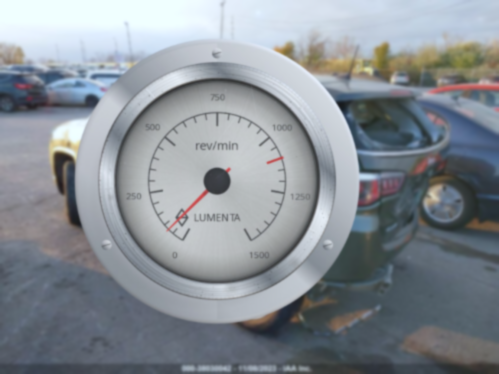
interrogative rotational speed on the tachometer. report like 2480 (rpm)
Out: 75 (rpm)
